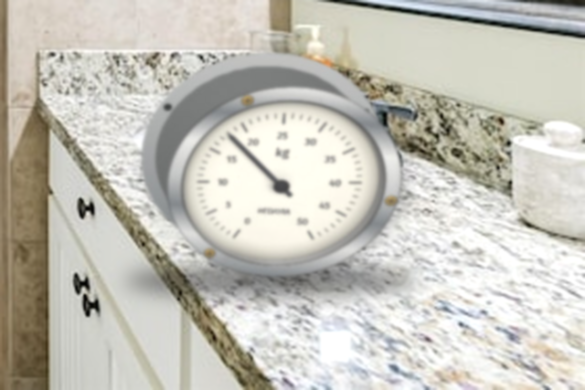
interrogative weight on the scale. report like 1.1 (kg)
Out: 18 (kg)
